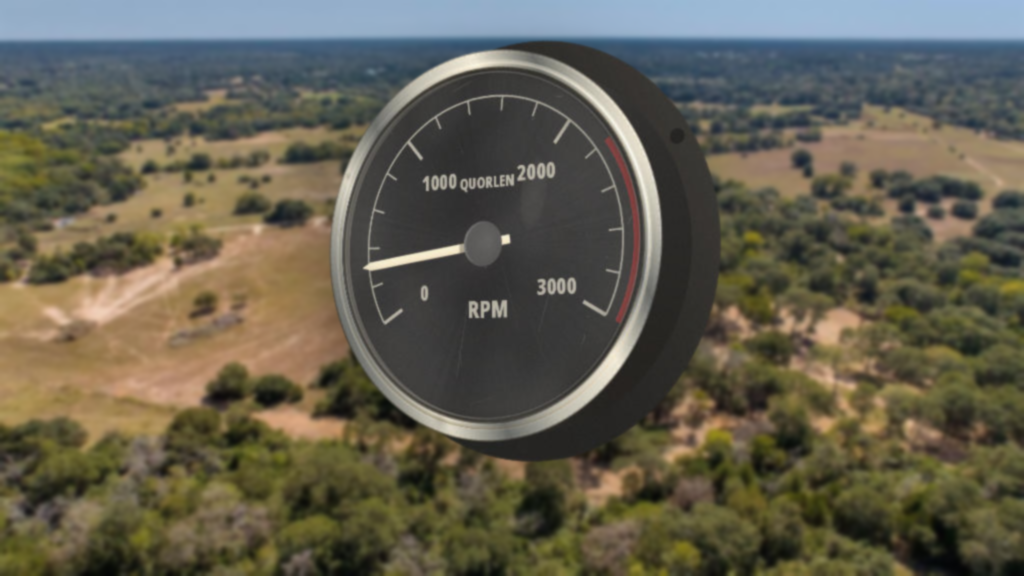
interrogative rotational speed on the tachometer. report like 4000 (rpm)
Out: 300 (rpm)
